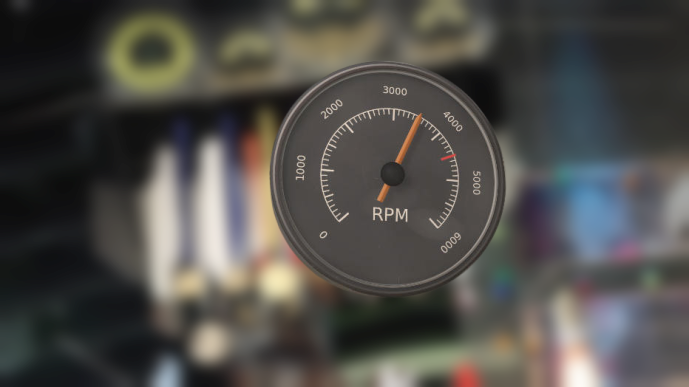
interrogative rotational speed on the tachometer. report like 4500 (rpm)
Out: 3500 (rpm)
